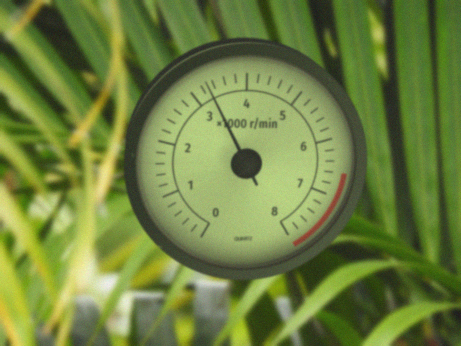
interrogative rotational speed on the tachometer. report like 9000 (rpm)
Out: 3300 (rpm)
